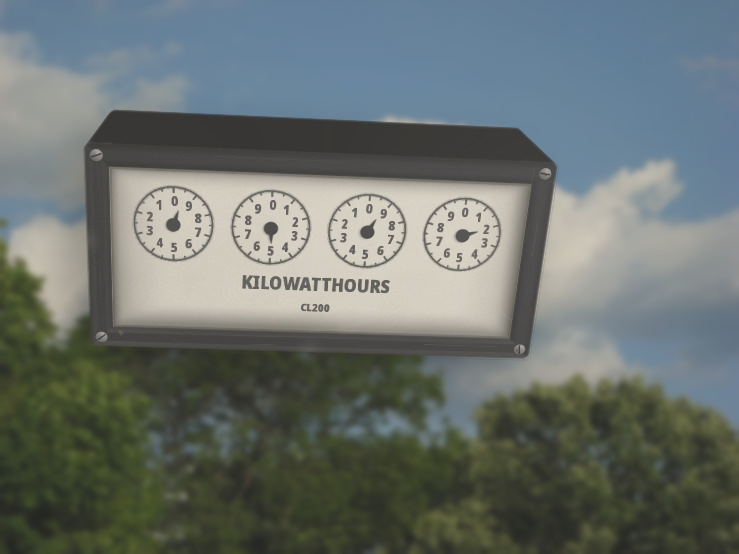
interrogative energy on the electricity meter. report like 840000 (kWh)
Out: 9492 (kWh)
